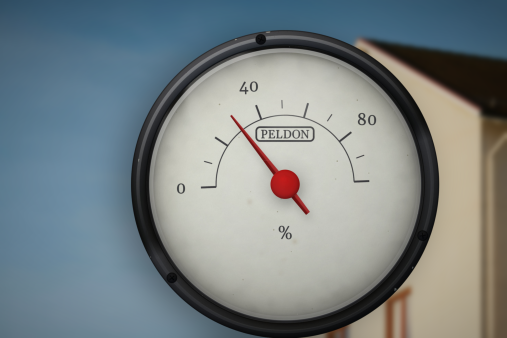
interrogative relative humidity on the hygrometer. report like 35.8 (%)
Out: 30 (%)
